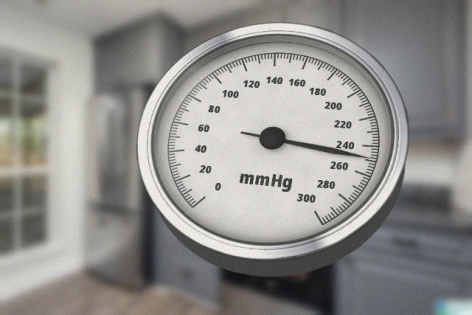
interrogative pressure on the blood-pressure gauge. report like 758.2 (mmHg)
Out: 250 (mmHg)
